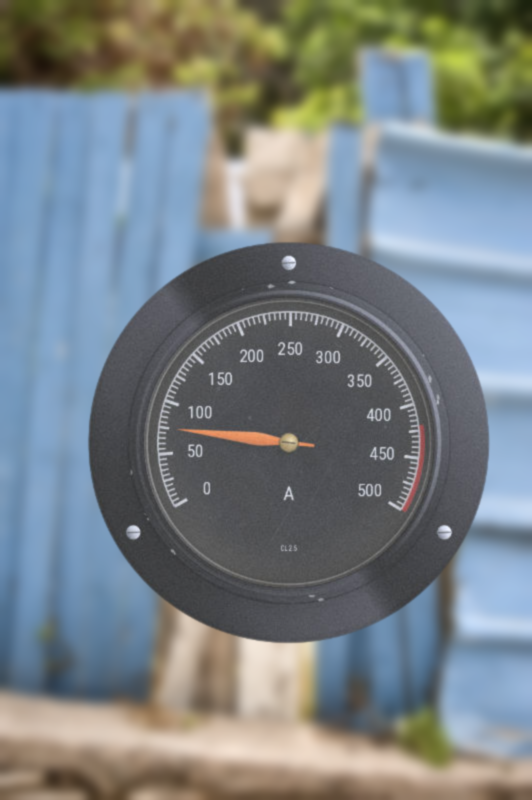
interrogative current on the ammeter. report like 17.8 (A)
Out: 75 (A)
